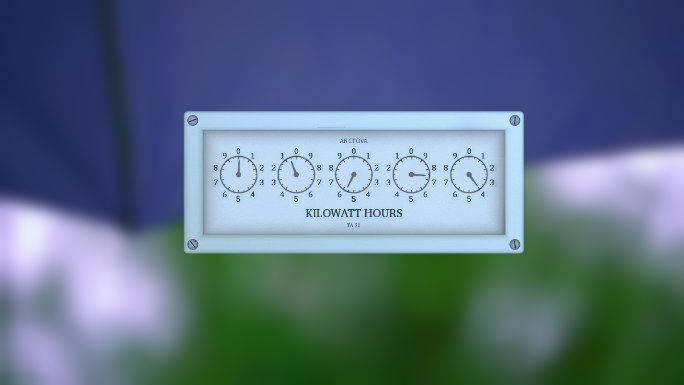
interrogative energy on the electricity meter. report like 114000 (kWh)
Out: 574 (kWh)
